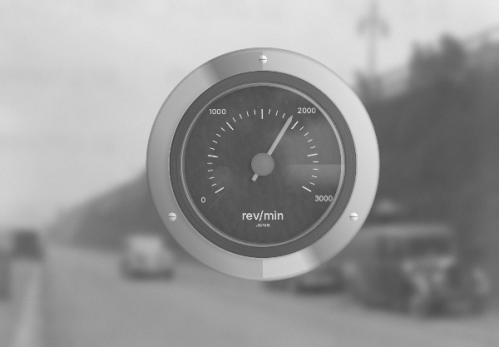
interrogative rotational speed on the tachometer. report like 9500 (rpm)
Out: 1900 (rpm)
